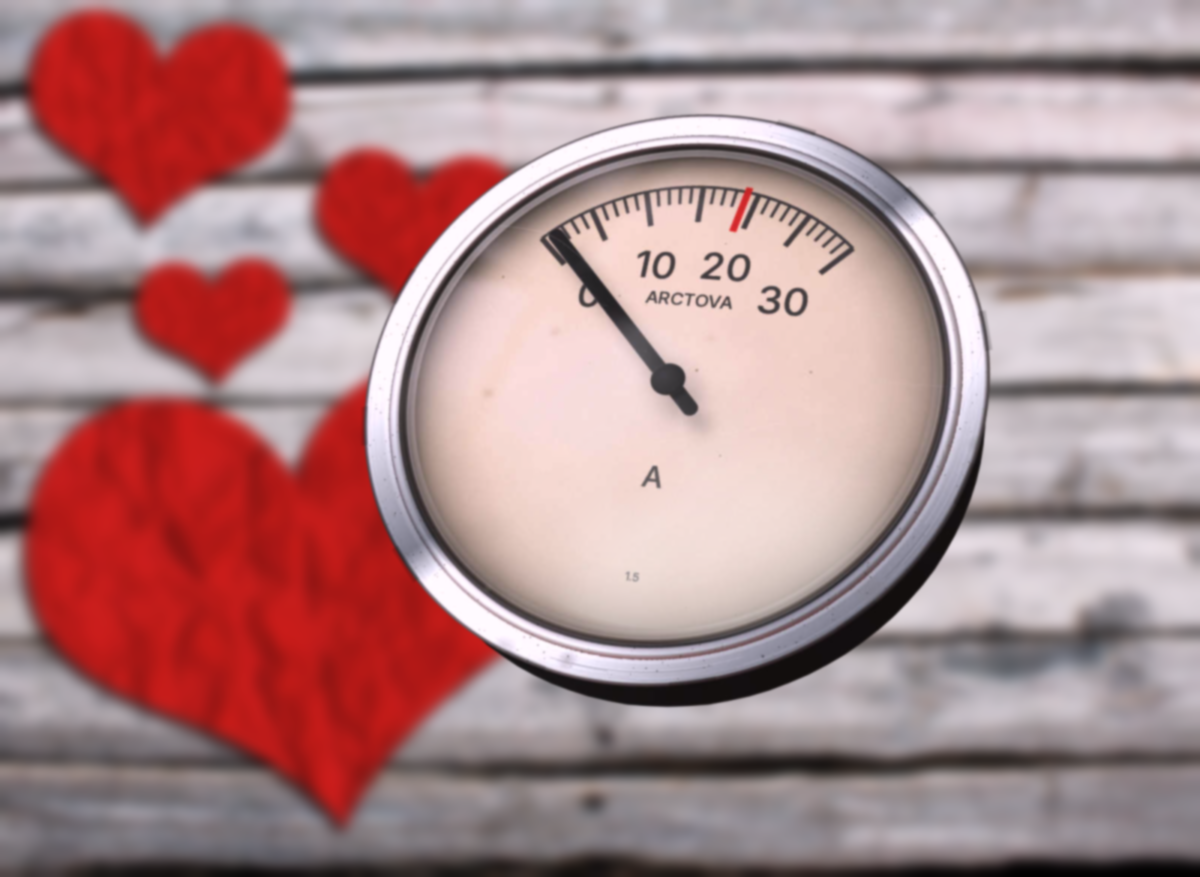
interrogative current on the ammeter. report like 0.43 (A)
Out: 1 (A)
